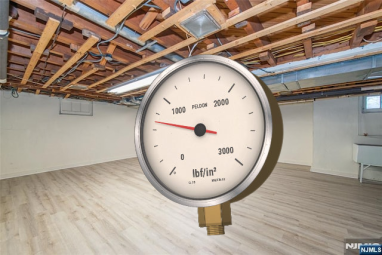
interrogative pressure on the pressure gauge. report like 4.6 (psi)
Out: 700 (psi)
